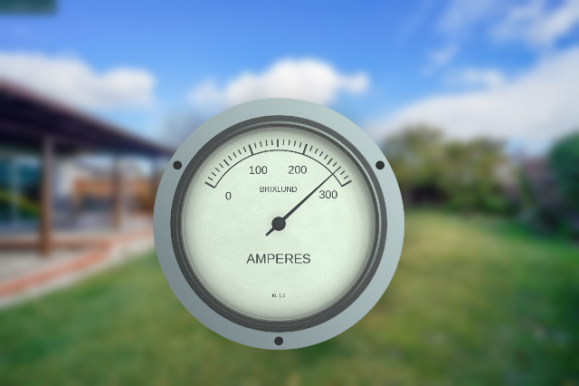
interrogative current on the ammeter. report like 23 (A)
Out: 270 (A)
